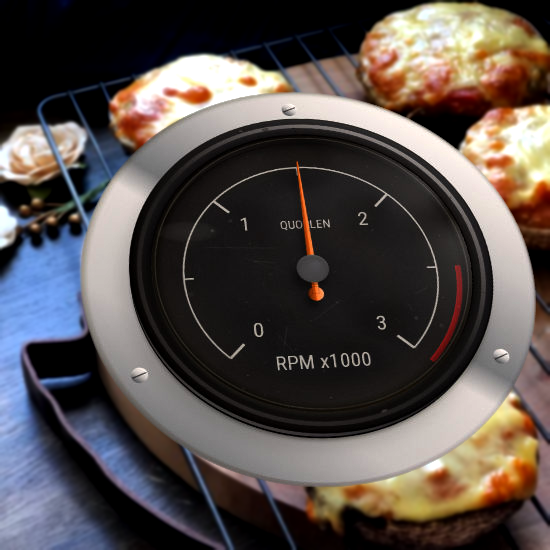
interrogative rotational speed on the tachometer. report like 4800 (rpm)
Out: 1500 (rpm)
